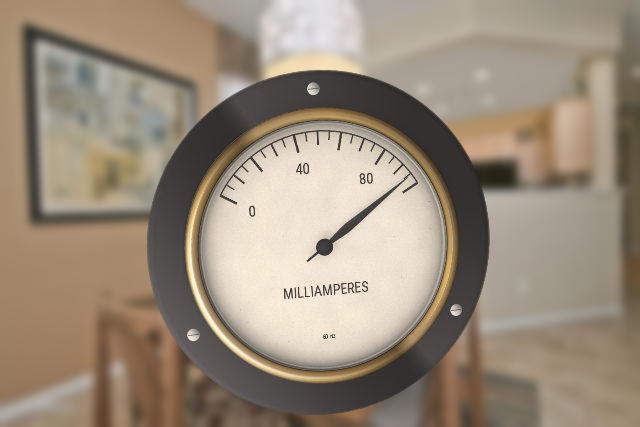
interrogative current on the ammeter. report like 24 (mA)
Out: 95 (mA)
